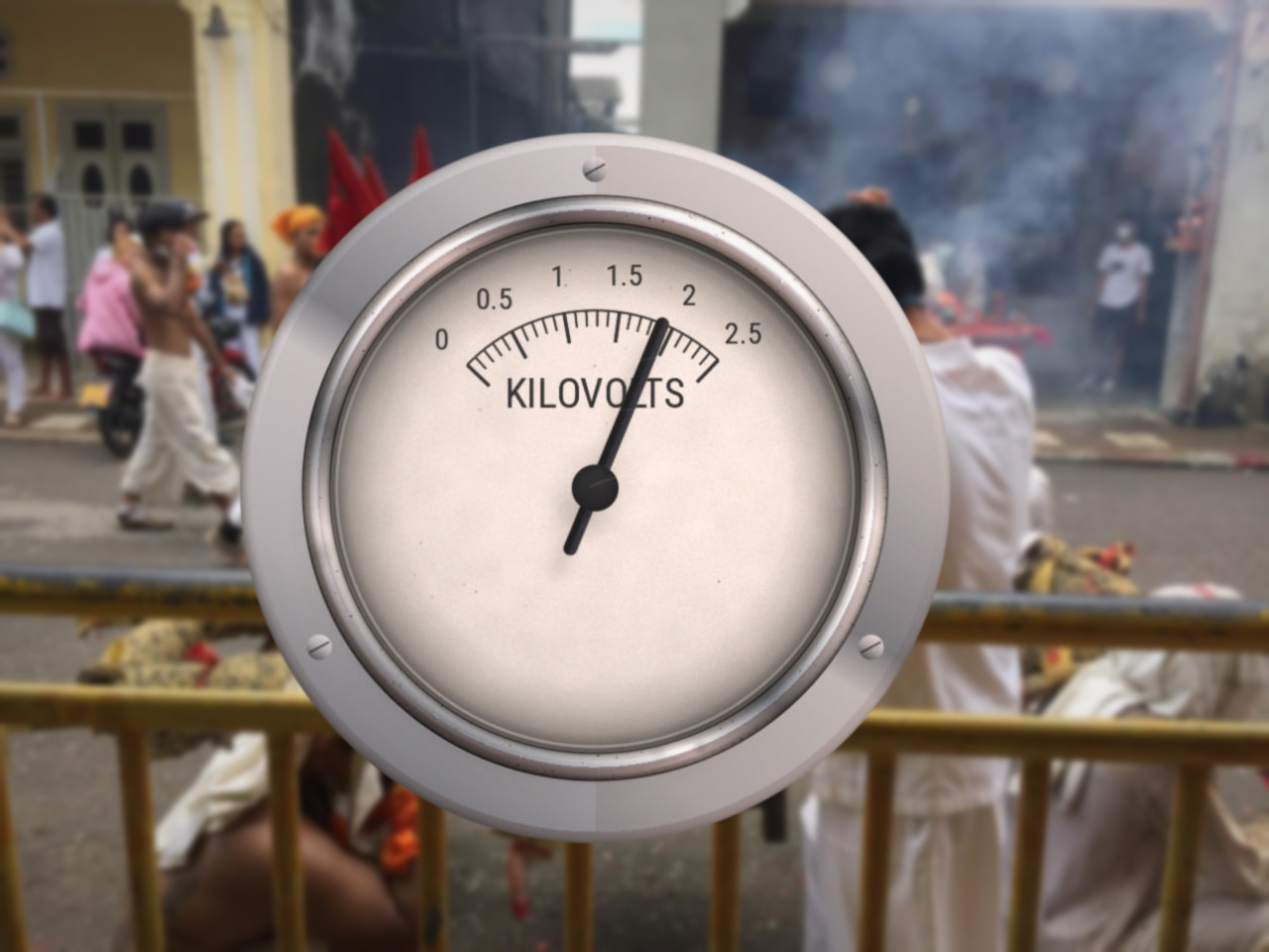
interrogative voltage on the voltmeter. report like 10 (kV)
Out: 1.9 (kV)
